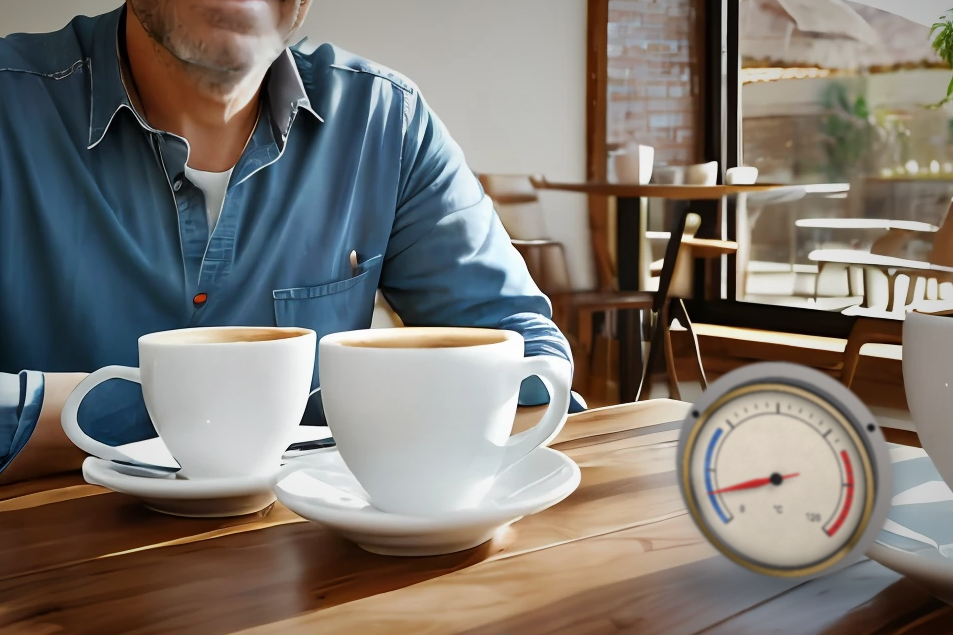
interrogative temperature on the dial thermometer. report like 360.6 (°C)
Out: 12 (°C)
